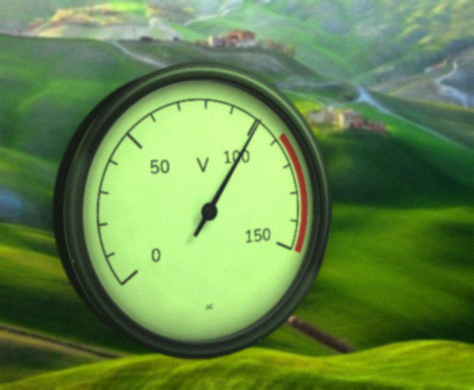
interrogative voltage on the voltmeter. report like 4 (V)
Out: 100 (V)
